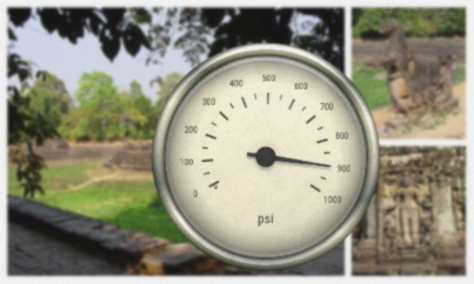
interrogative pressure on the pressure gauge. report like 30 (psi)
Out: 900 (psi)
